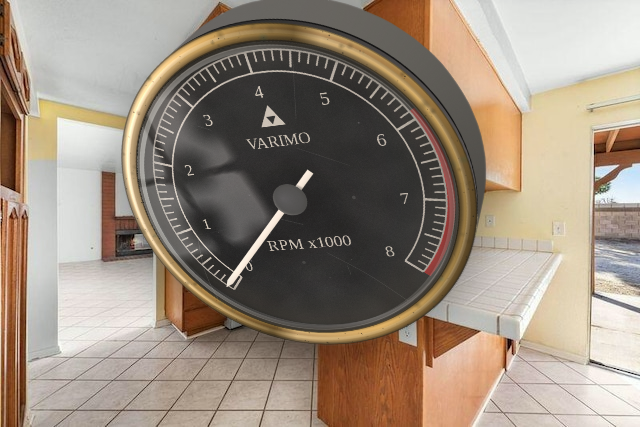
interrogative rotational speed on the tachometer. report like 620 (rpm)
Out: 100 (rpm)
